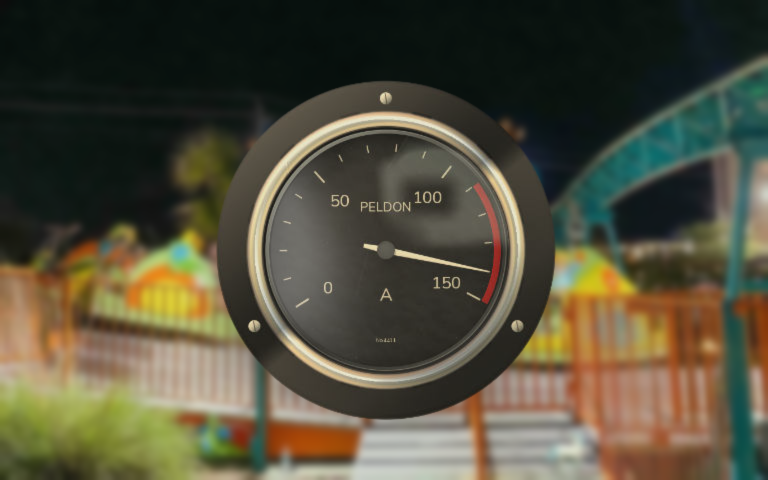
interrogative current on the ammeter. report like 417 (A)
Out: 140 (A)
